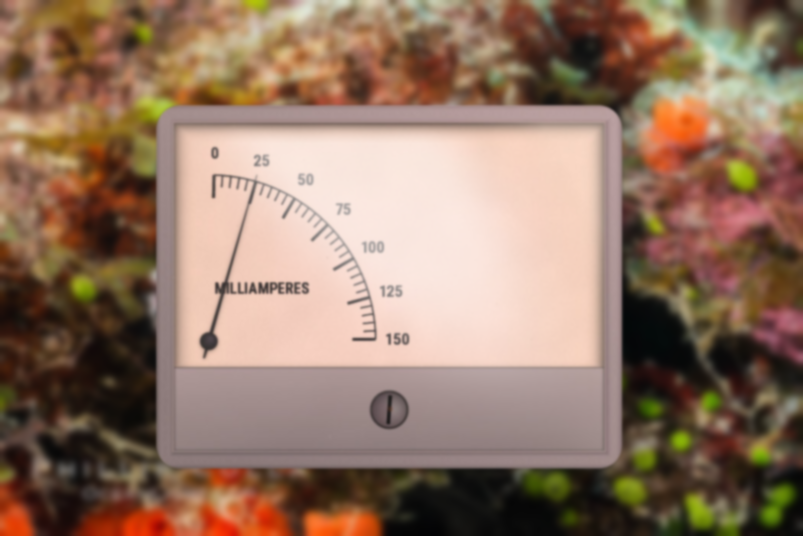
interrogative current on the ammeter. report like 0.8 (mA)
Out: 25 (mA)
